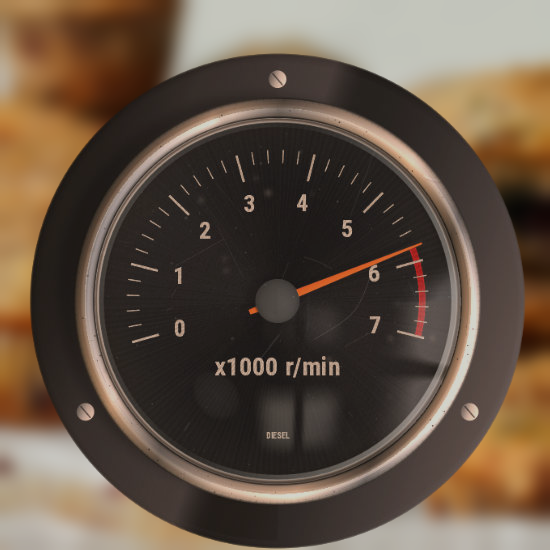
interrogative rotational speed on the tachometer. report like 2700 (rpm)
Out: 5800 (rpm)
